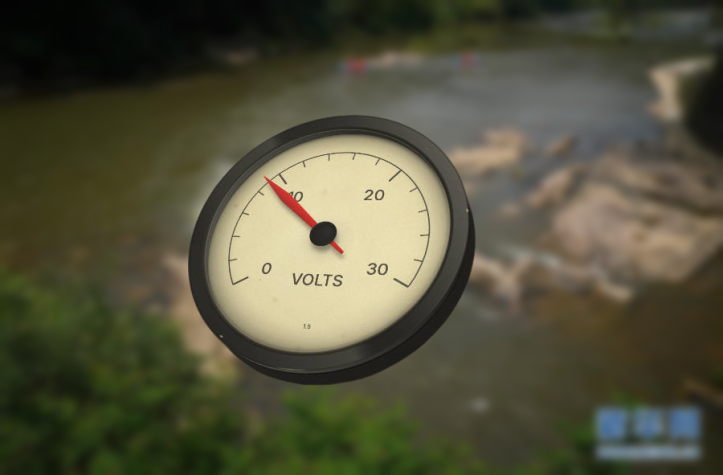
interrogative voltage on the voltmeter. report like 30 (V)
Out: 9 (V)
